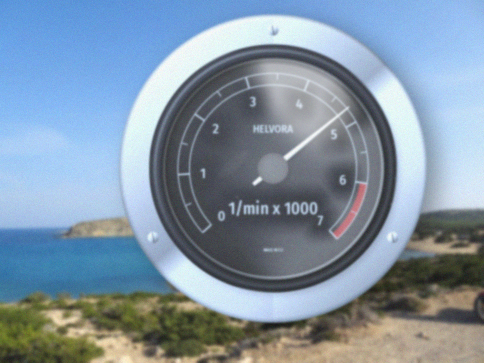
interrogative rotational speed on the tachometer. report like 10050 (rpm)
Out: 4750 (rpm)
